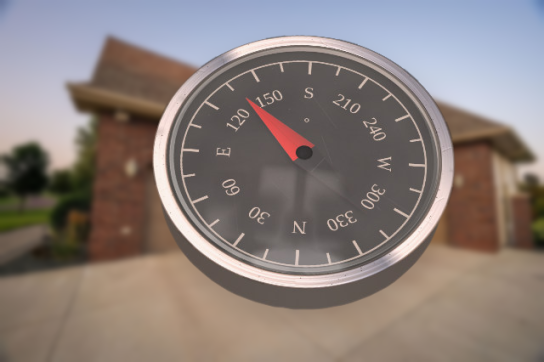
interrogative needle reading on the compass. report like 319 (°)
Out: 135 (°)
